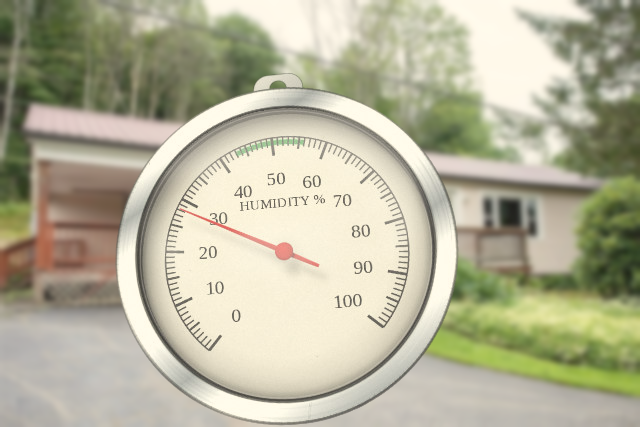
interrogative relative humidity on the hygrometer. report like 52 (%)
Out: 28 (%)
